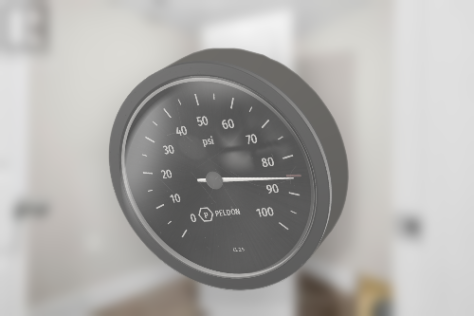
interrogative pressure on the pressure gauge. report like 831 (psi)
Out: 85 (psi)
